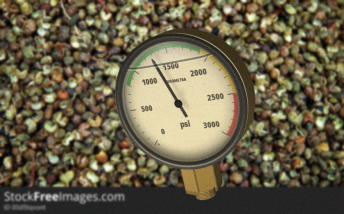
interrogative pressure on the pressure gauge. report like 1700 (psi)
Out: 1300 (psi)
